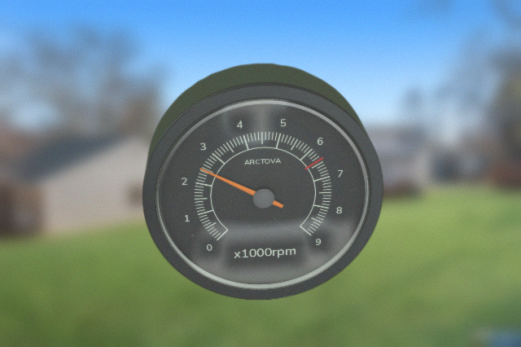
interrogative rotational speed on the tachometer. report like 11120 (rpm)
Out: 2500 (rpm)
